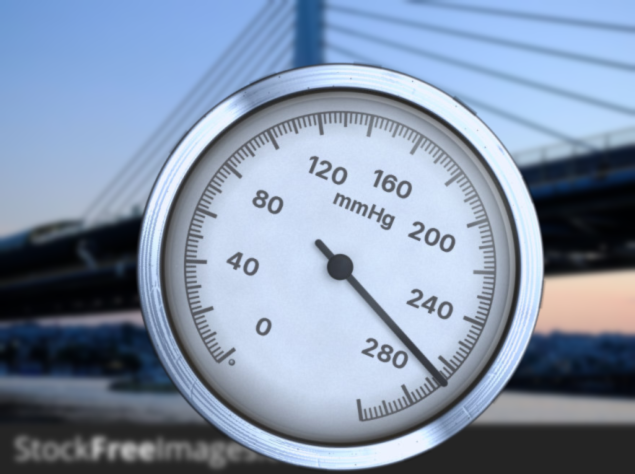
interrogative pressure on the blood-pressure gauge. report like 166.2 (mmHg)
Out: 266 (mmHg)
